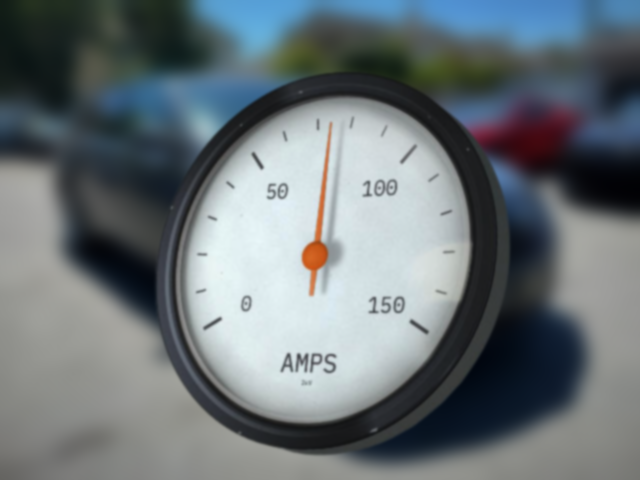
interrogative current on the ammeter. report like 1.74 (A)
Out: 75 (A)
